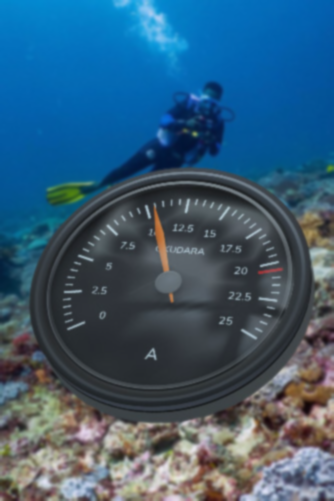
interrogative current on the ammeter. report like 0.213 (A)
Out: 10.5 (A)
